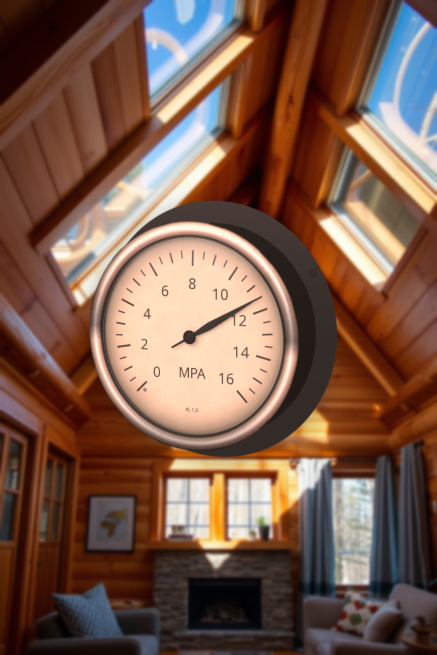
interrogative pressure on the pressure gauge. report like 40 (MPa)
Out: 11.5 (MPa)
